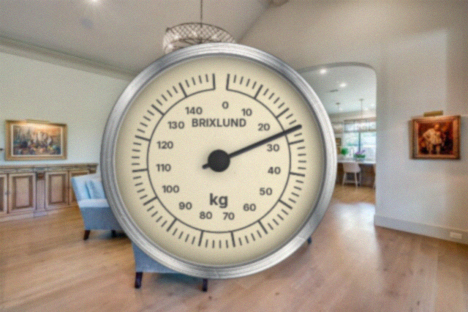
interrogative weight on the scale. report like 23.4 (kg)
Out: 26 (kg)
